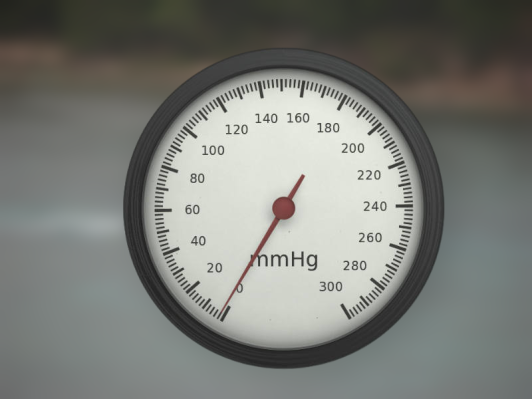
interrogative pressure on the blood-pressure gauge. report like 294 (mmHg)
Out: 2 (mmHg)
